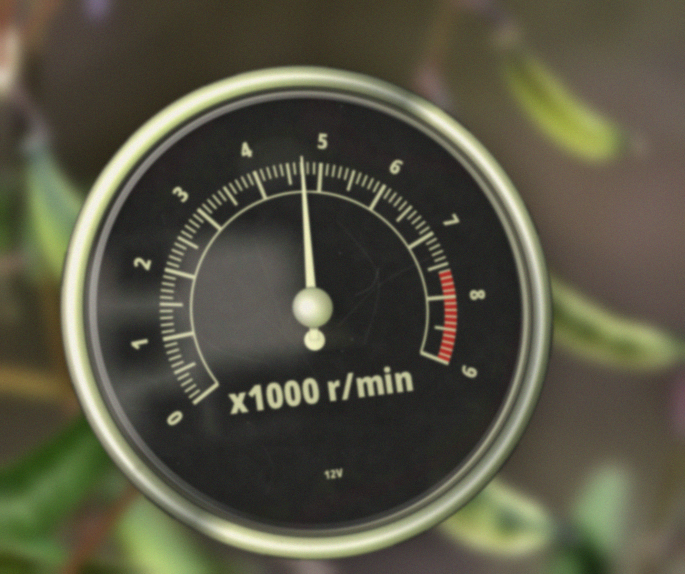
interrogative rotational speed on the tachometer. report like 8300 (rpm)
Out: 4700 (rpm)
